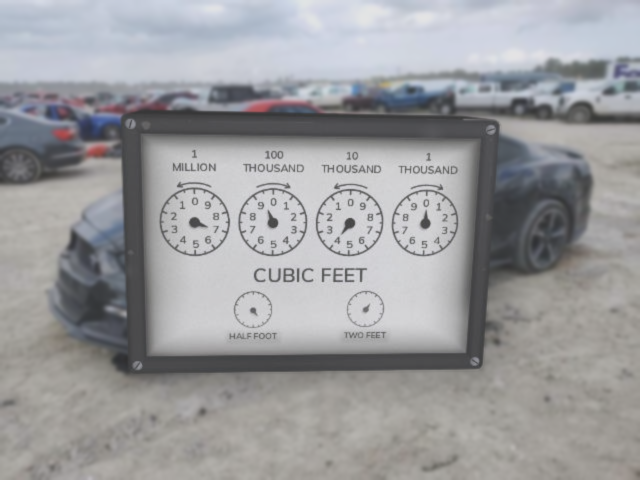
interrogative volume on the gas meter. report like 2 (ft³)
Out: 694000 (ft³)
